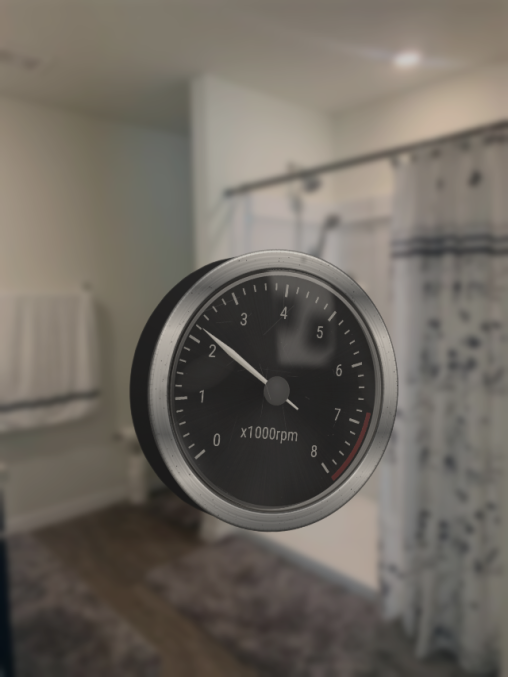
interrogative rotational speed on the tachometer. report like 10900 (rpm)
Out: 2200 (rpm)
